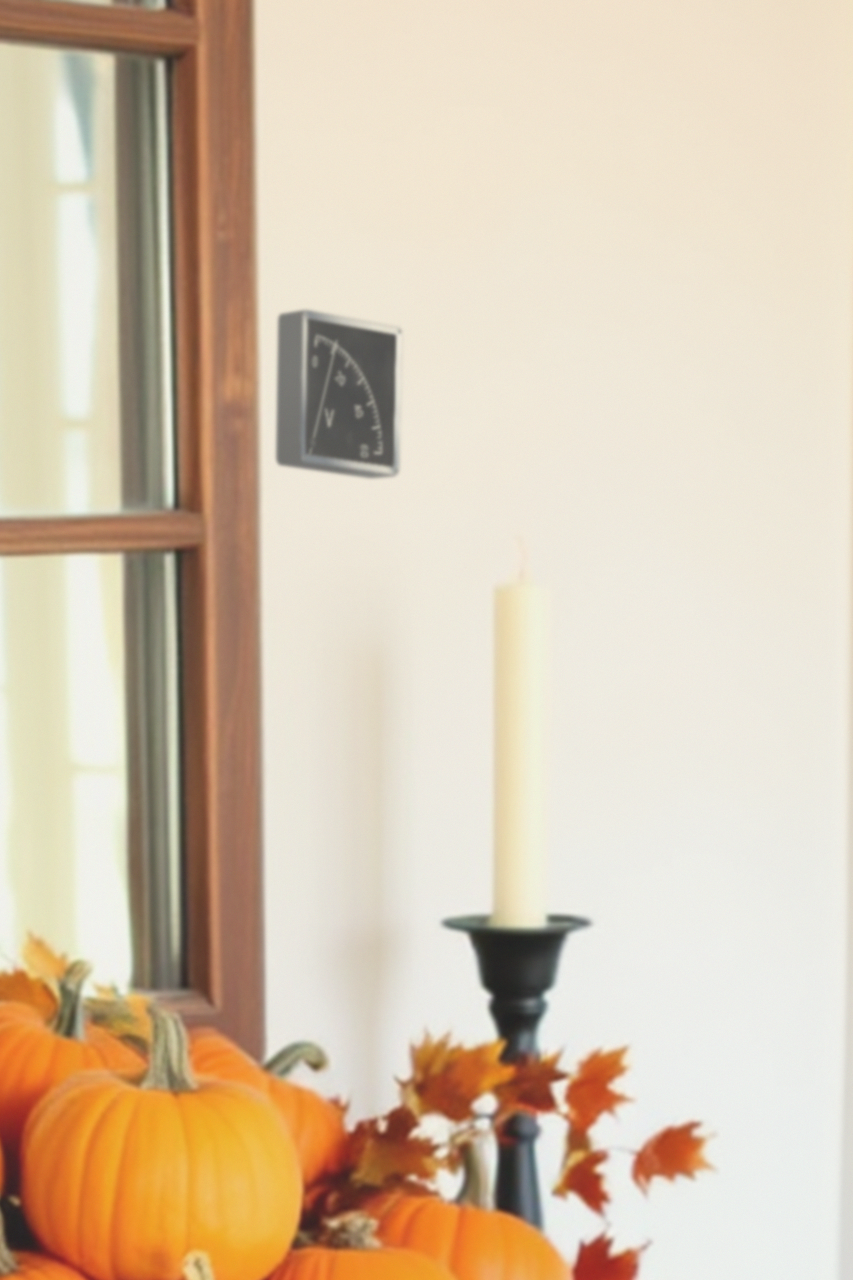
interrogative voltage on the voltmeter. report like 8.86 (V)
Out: 10 (V)
